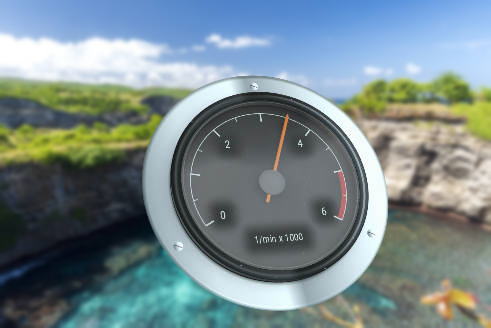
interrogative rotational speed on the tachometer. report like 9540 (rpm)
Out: 3500 (rpm)
